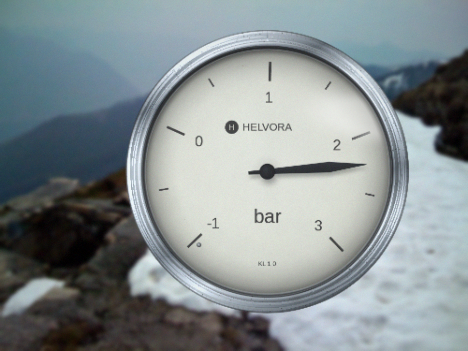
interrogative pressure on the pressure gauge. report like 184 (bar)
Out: 2.25 (bar)
